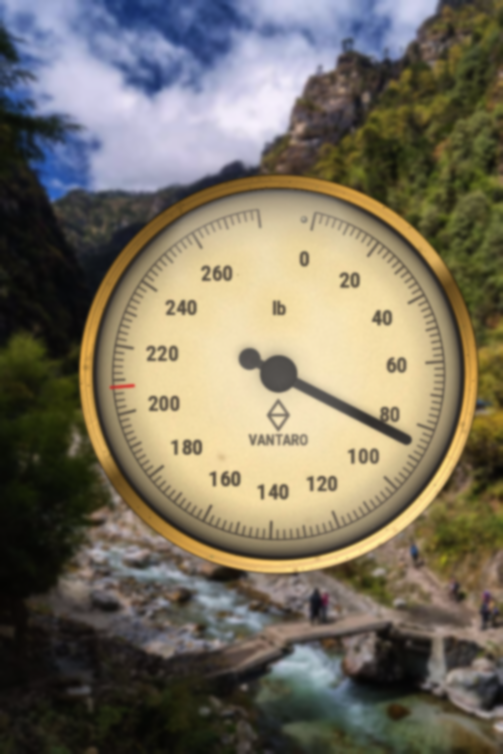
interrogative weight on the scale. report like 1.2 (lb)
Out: 86 (lb)
